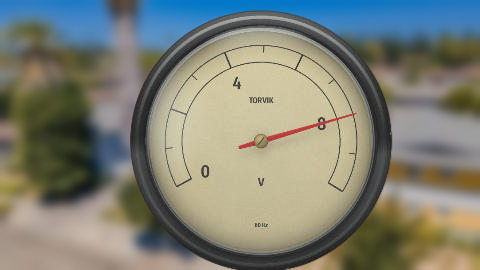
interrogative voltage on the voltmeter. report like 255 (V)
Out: 8 (V)
